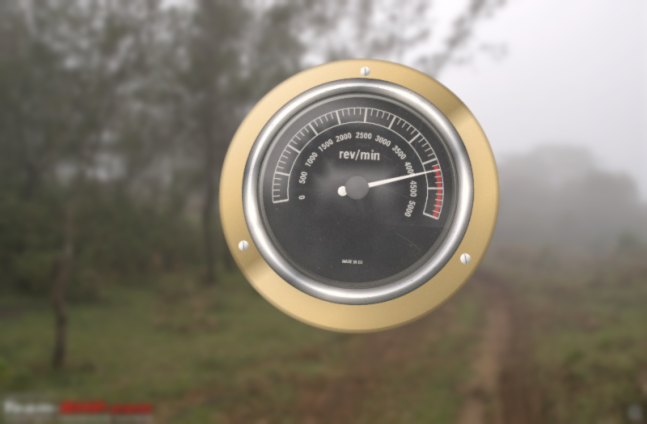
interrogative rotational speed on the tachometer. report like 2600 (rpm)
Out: 4200 (rpm)
